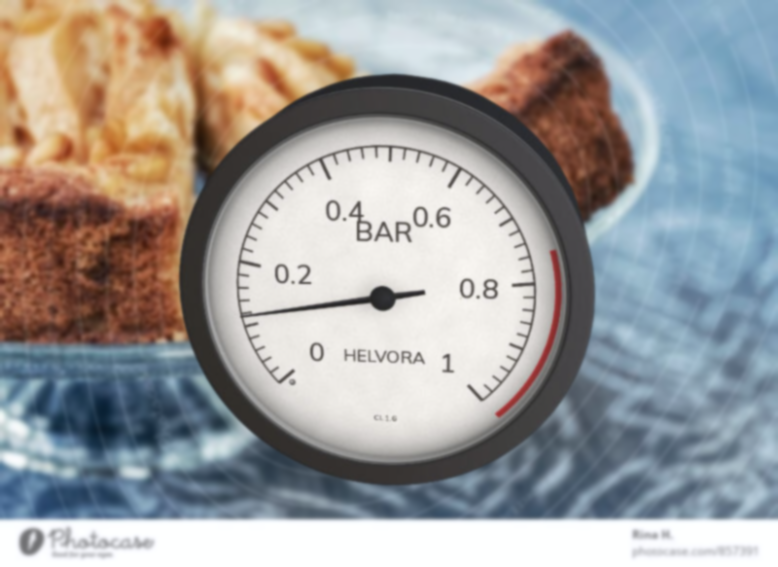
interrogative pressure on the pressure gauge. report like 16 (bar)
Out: 0.12 (bar)
